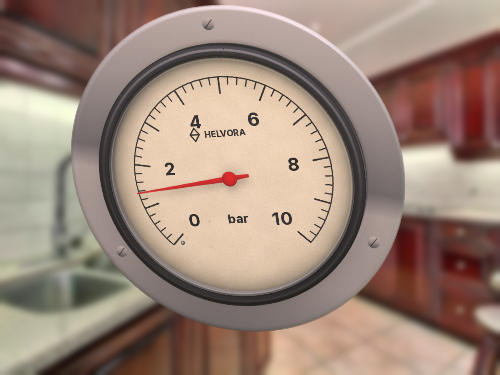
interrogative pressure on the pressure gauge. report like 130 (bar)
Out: 1.4 (bar)
